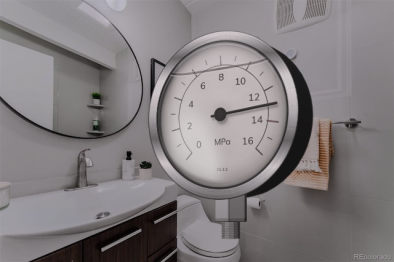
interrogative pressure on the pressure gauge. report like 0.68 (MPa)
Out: 13 (MPa)
